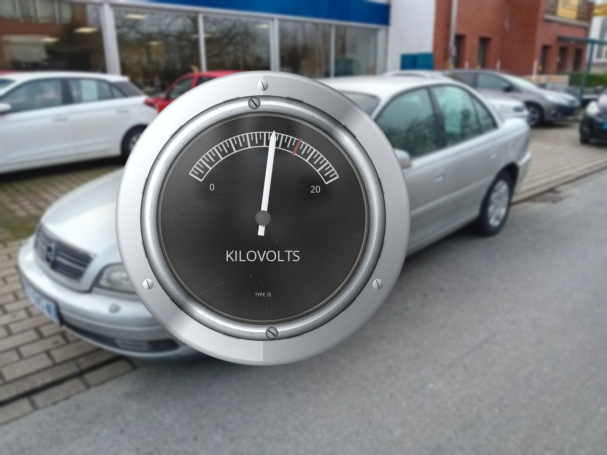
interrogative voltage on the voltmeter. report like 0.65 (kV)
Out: 11 (kV)
